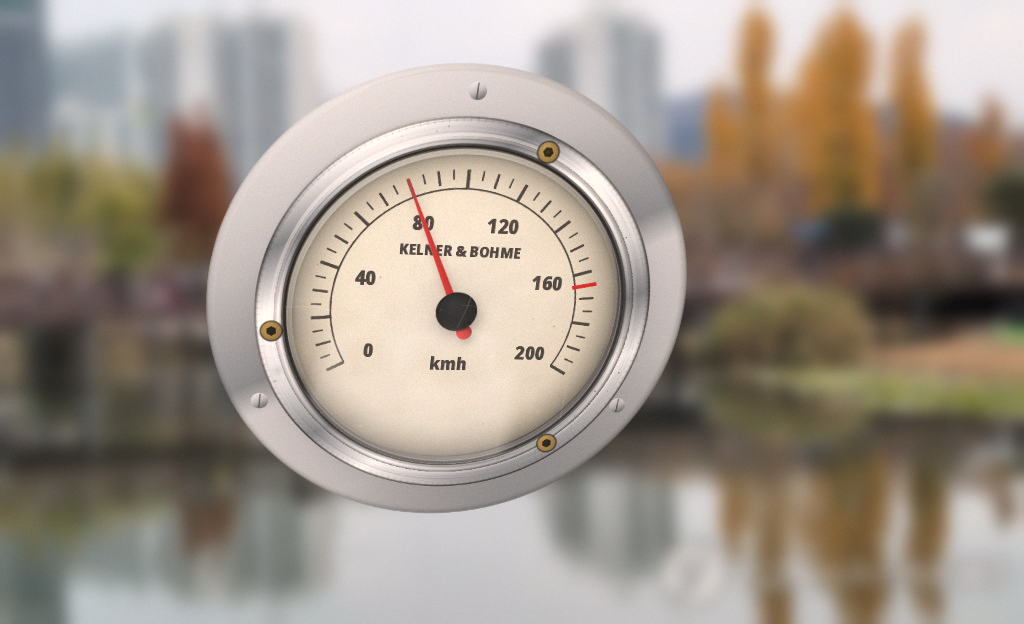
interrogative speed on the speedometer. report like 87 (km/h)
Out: 80 (km/h)
